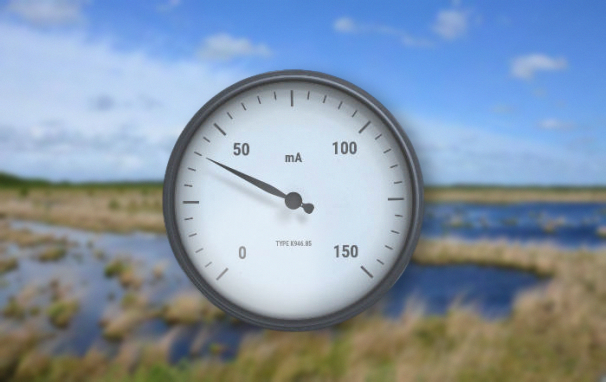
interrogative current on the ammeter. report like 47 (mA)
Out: 40 (mA)
